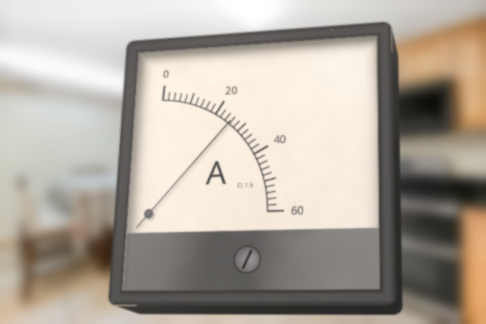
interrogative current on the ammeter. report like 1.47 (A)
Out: 26 (A)
